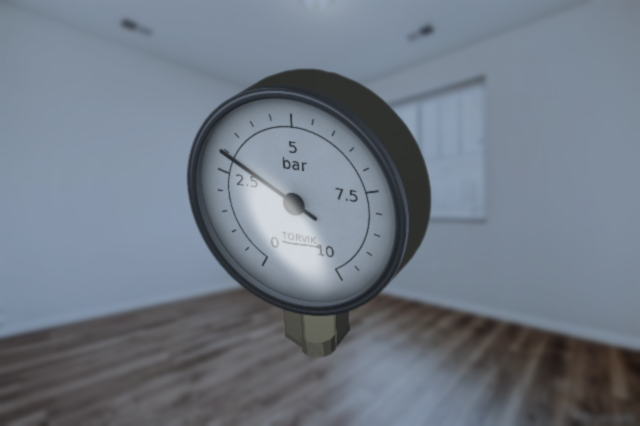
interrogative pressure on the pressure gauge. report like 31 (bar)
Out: 3 (bar)
